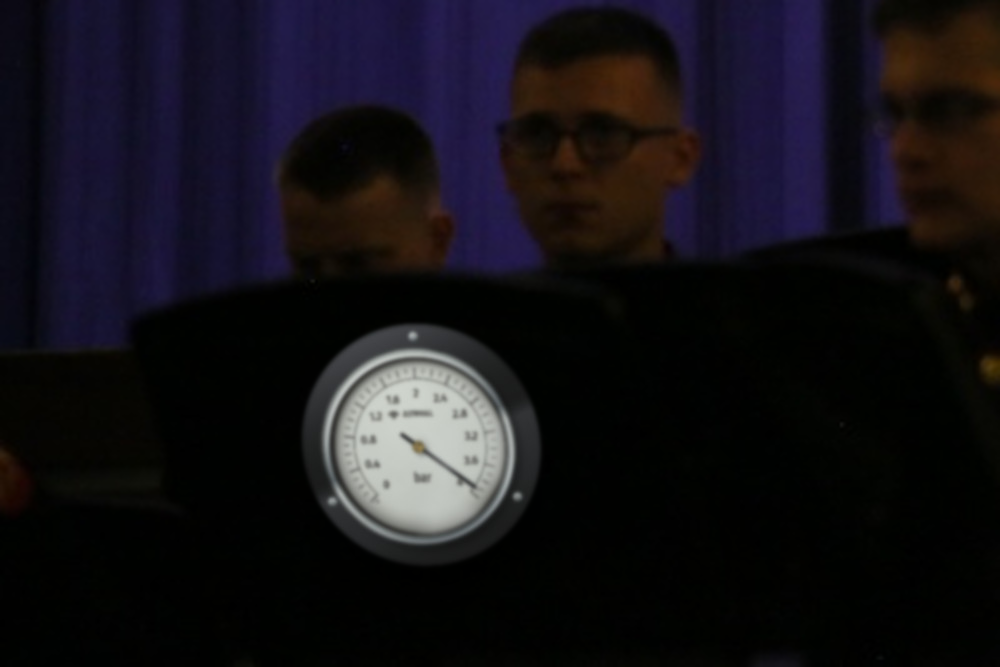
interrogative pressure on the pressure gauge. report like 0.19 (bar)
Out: 3.9 (bar)
